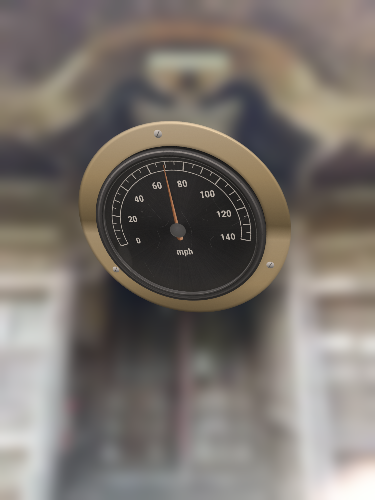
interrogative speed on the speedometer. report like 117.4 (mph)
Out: 70 (mph)
